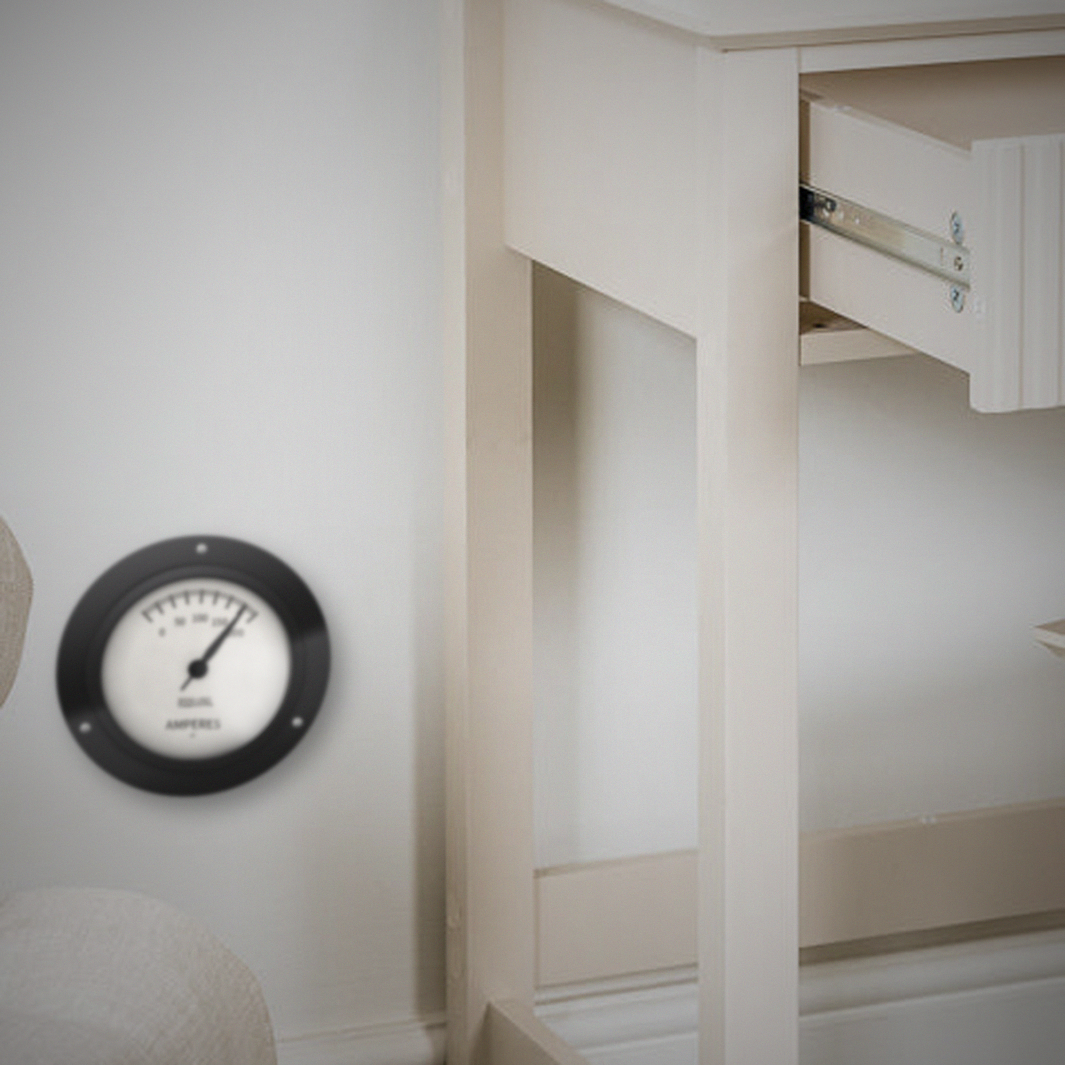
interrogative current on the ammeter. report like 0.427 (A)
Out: 175 (A)
